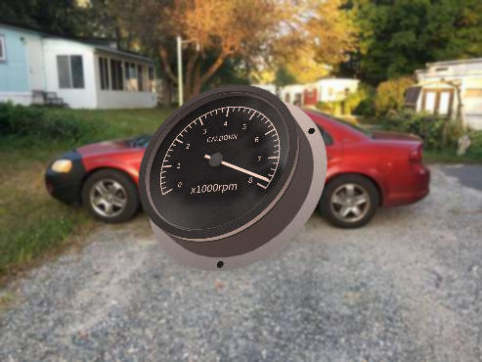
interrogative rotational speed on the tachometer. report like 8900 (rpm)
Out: 7800 (rpm)
